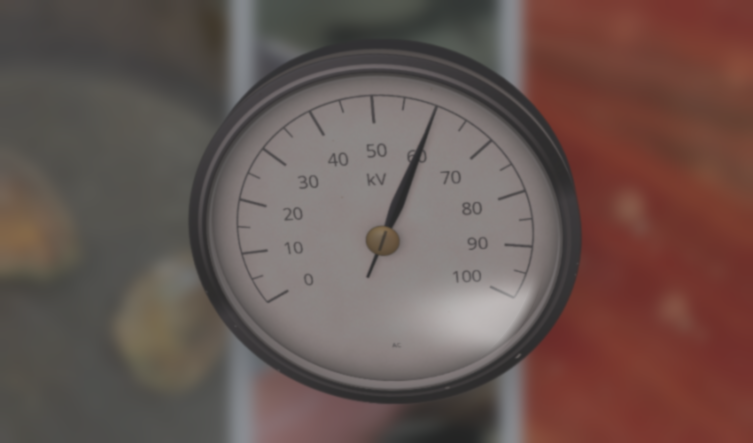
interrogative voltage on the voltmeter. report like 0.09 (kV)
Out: 60 (kV)
